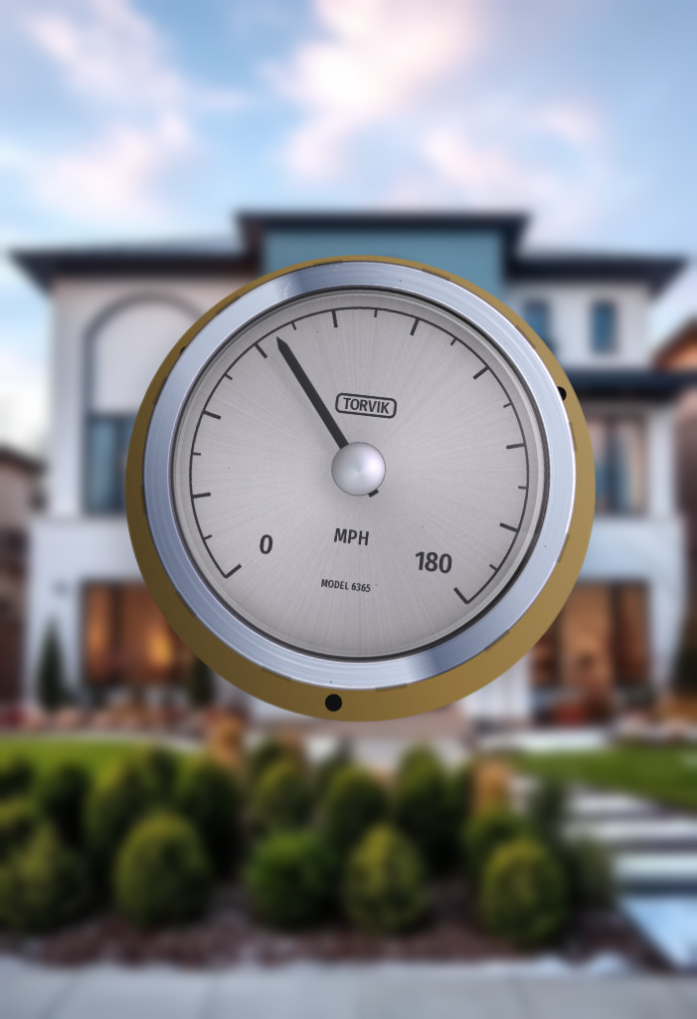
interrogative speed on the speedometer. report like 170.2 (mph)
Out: 65 (mph)
